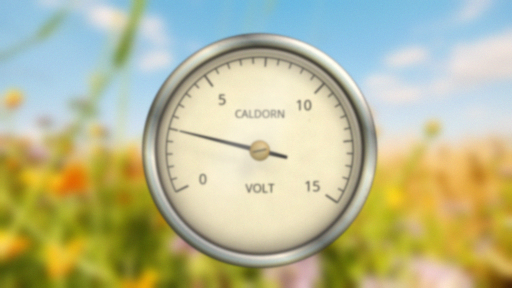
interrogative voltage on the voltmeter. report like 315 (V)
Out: 2.5 (V)
